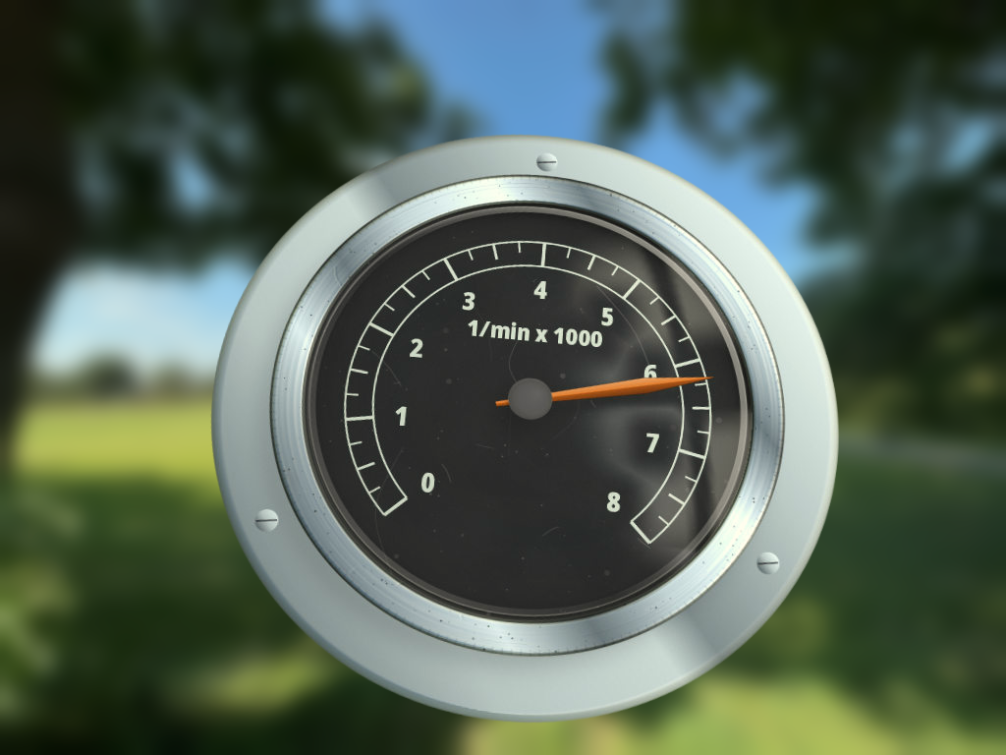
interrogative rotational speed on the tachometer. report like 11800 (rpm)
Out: 6250 (rpm)
